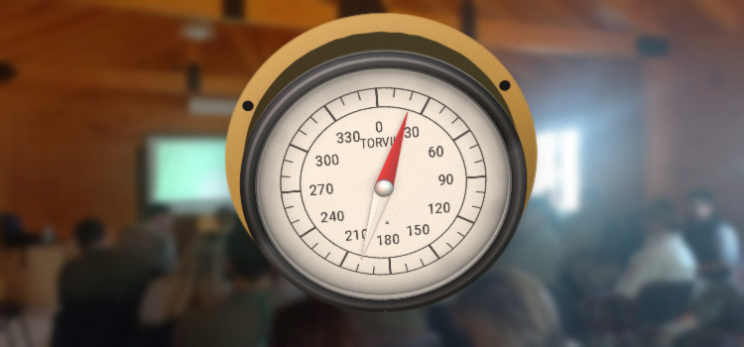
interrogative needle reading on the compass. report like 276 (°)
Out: 20 (°)
